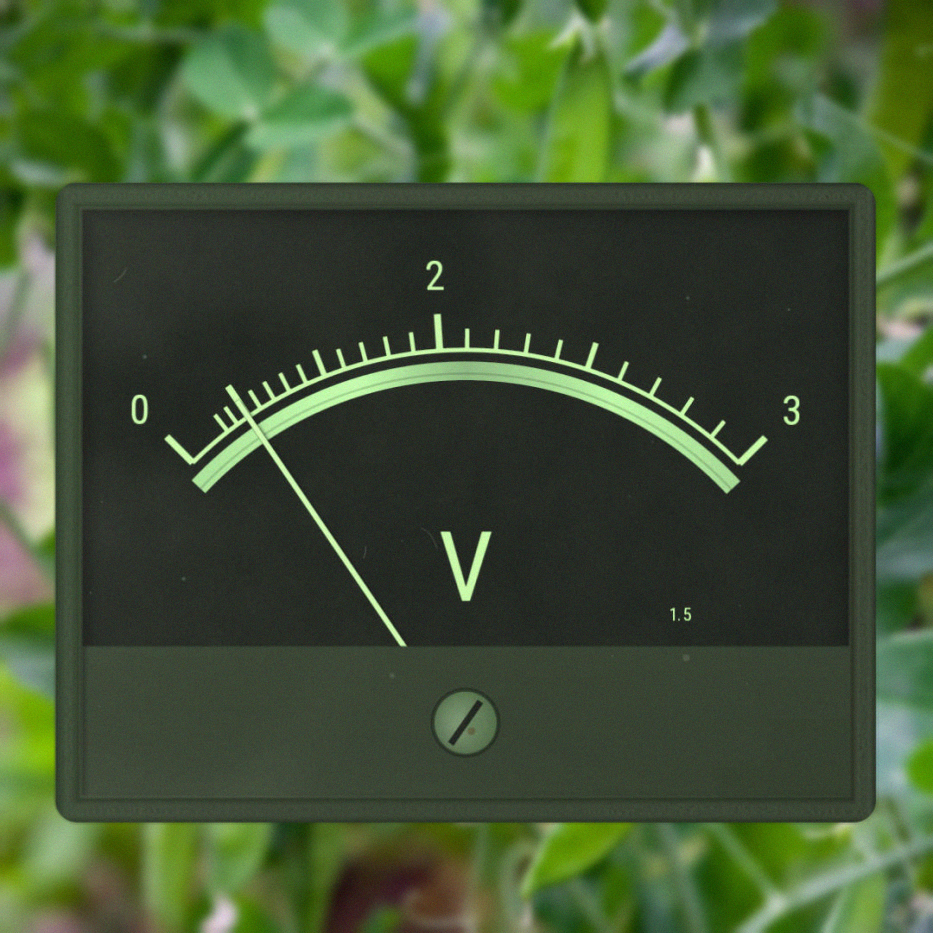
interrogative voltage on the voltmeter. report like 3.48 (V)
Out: 1 (V)
